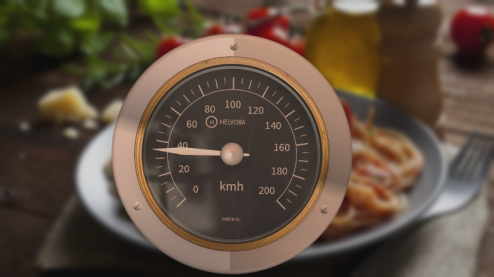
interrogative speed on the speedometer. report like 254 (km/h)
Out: 35 (km/h)
